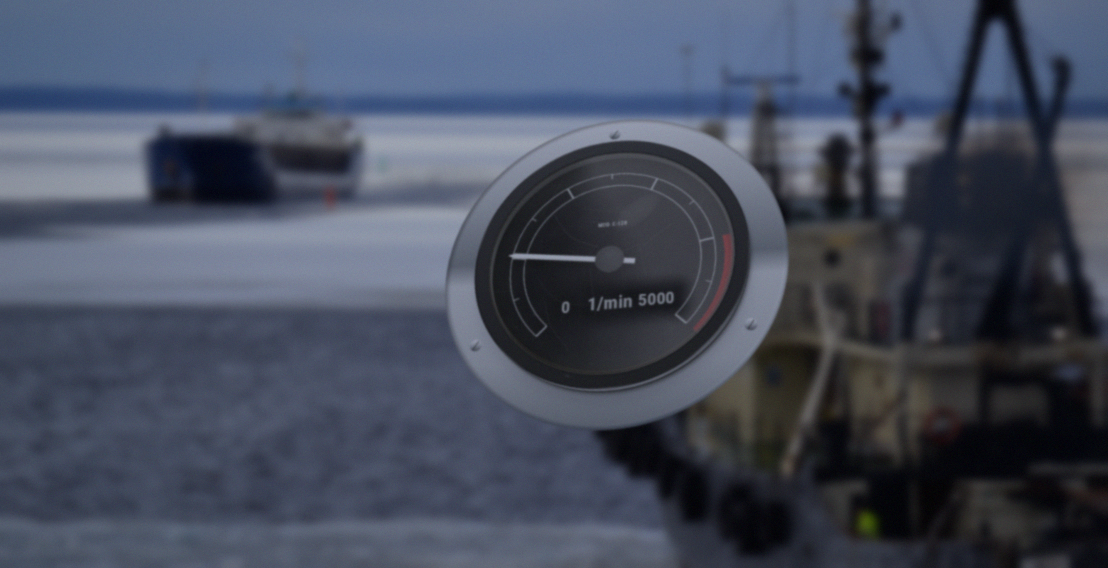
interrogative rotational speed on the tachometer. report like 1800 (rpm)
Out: 1000 (rpm)
